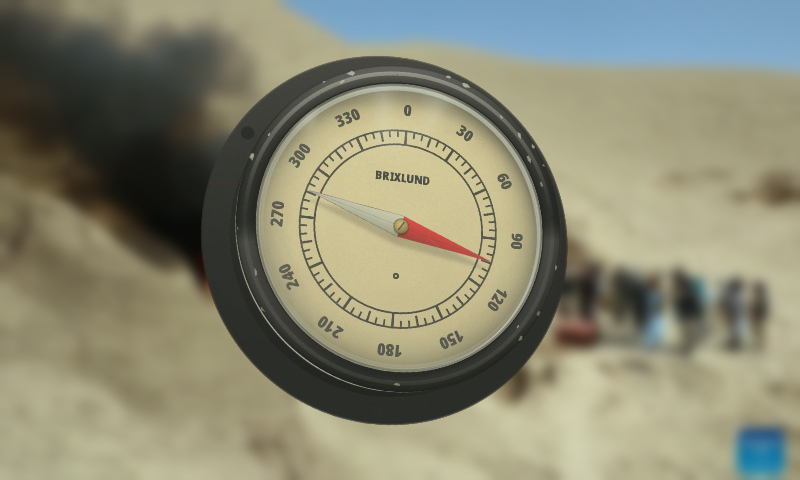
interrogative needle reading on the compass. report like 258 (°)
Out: 105 (°)
